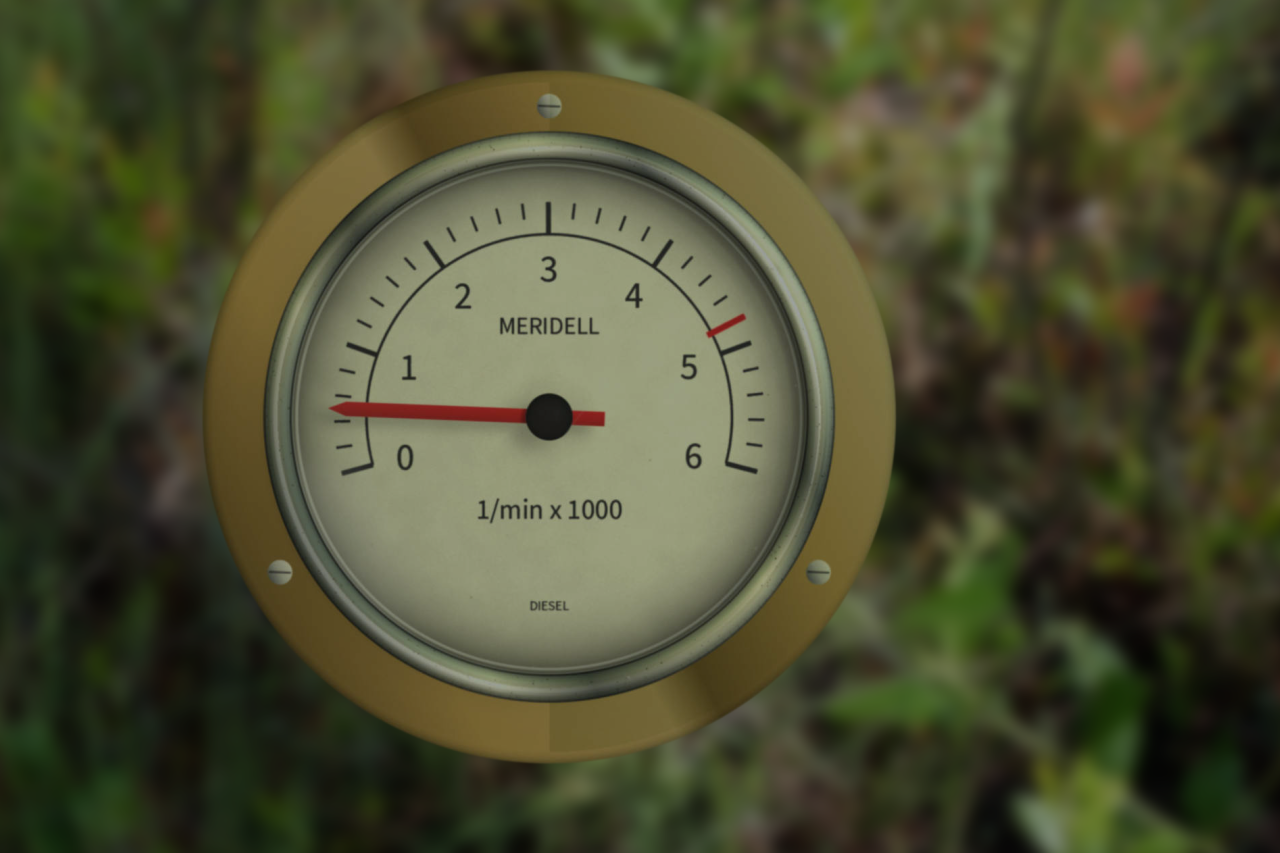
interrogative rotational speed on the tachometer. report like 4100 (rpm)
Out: 500 (rpm)
